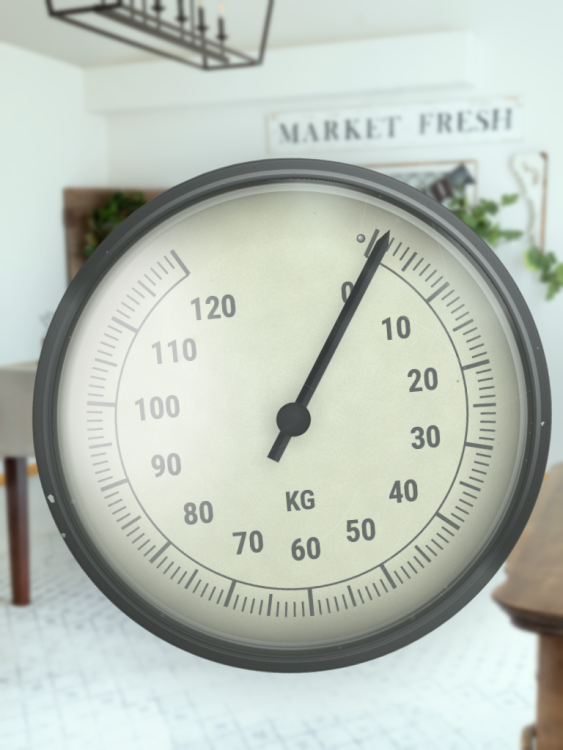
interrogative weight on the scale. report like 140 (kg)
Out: 1 (kg)
